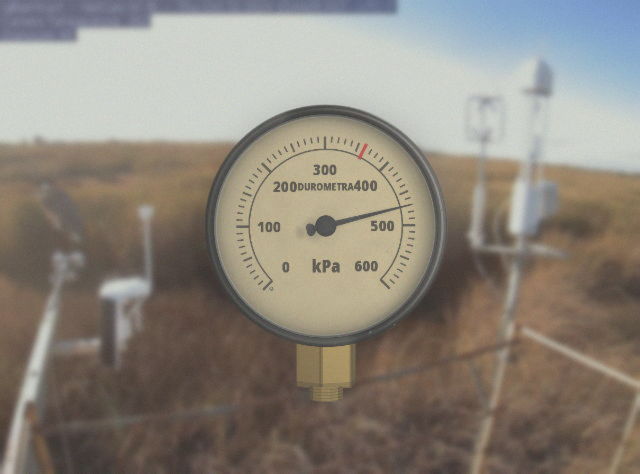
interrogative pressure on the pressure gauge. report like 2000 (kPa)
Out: 470 (kPa)
